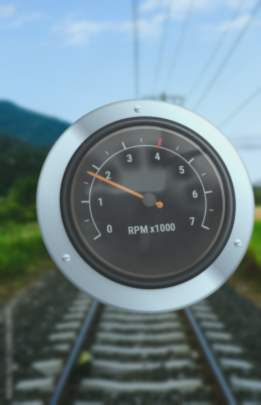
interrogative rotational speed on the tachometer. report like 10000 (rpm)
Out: 1750 (rpm)
